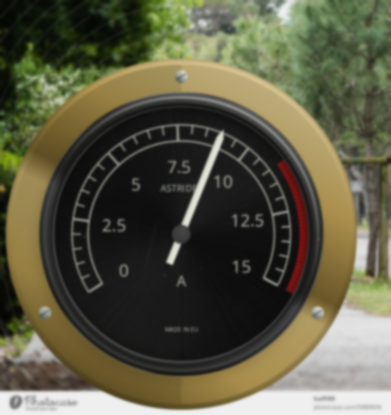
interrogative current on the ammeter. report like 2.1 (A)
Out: 9 (A)
